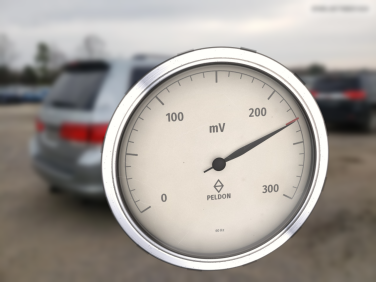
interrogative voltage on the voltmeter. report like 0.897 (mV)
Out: 230 (mV)
